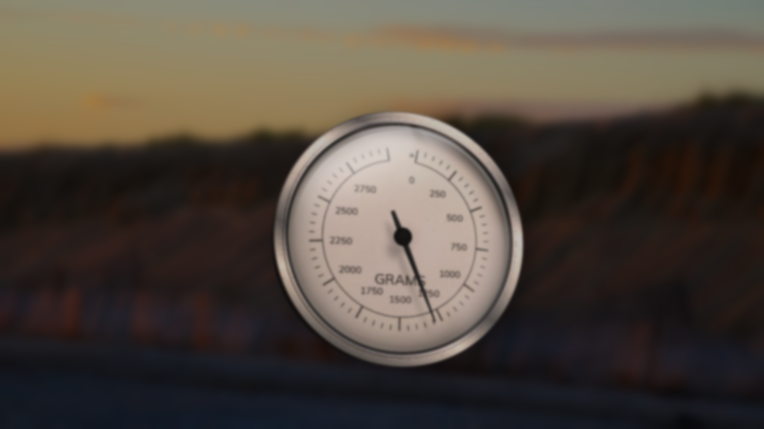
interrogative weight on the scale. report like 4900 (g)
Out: 1300 (g)
